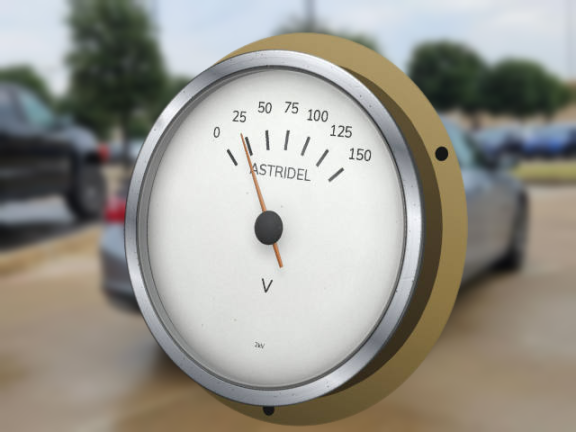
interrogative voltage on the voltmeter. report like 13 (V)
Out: 25 (V)
